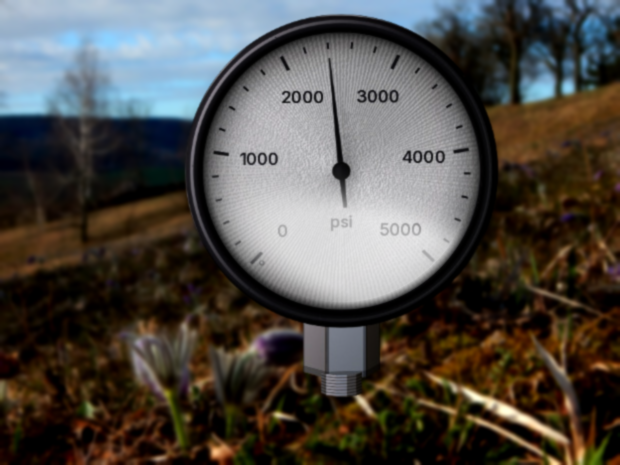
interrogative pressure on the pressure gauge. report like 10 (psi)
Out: 2400 (psi)
